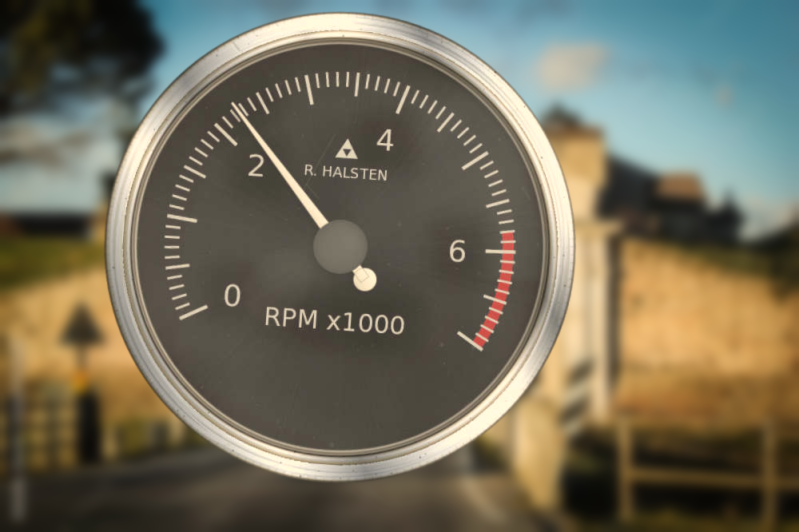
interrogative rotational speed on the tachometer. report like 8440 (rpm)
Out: 2250 (rpm)
